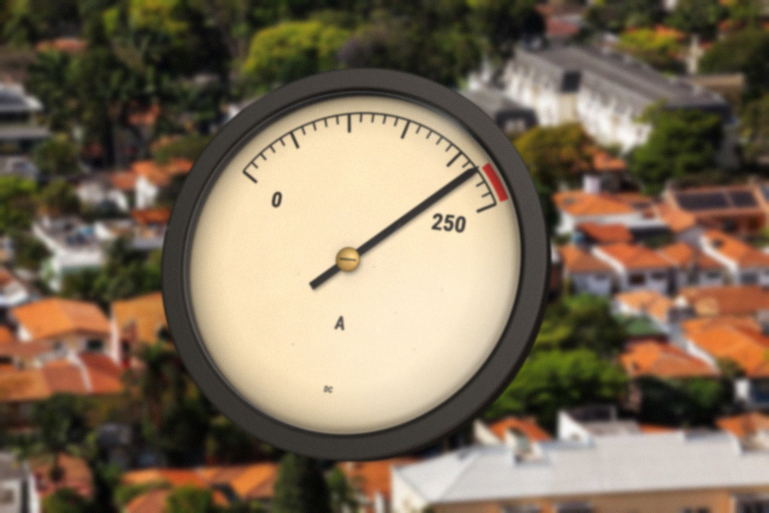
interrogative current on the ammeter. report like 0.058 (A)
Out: 220 (A)
